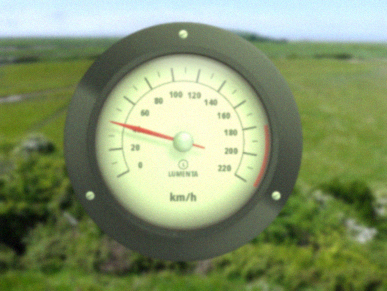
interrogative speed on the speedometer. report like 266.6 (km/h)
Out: 40 (km/h)
